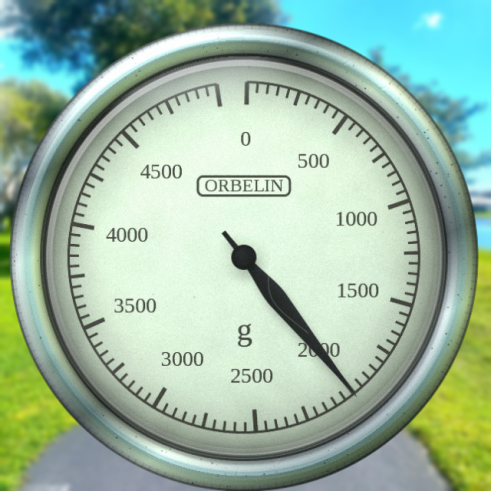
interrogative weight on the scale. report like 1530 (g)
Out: 2000 (g)
